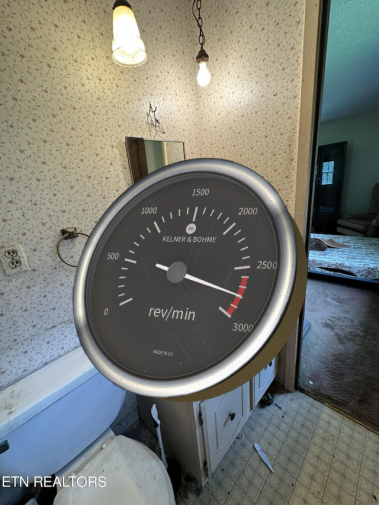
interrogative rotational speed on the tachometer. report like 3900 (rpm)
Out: 2800 (rpm)
